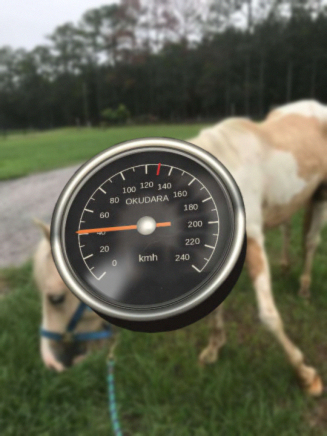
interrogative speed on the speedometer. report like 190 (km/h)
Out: 40 (km/h)
